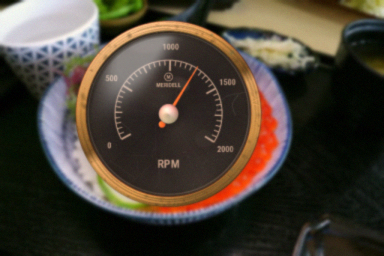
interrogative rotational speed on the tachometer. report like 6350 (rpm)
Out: 1250 (rpm)
